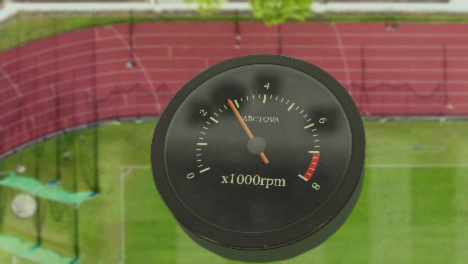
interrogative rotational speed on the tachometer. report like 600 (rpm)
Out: 2800 (rpm)
